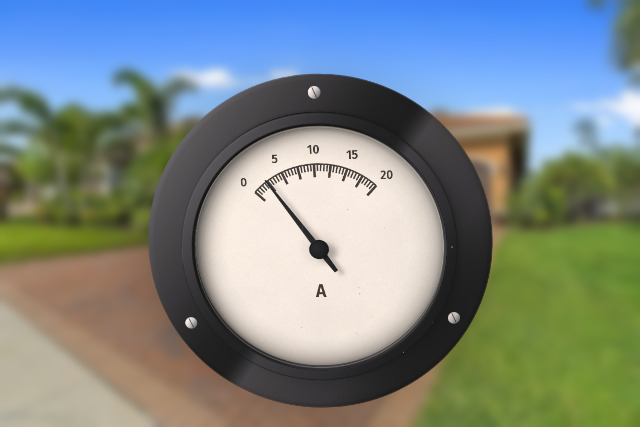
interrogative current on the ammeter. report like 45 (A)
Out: 2.5 (A)
